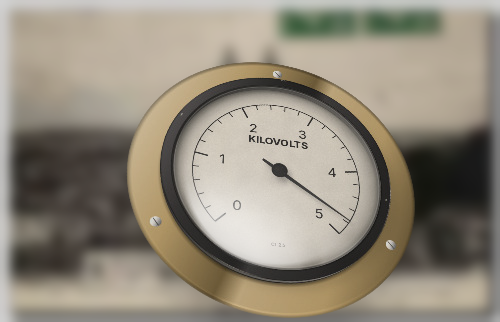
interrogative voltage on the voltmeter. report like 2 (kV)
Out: 4.8 (kV)
